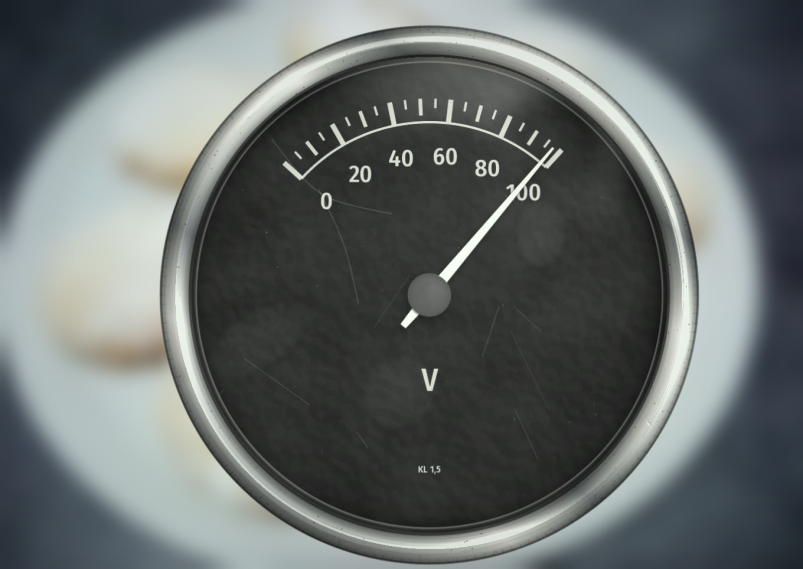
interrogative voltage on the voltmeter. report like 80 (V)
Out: 97.5 (V)
